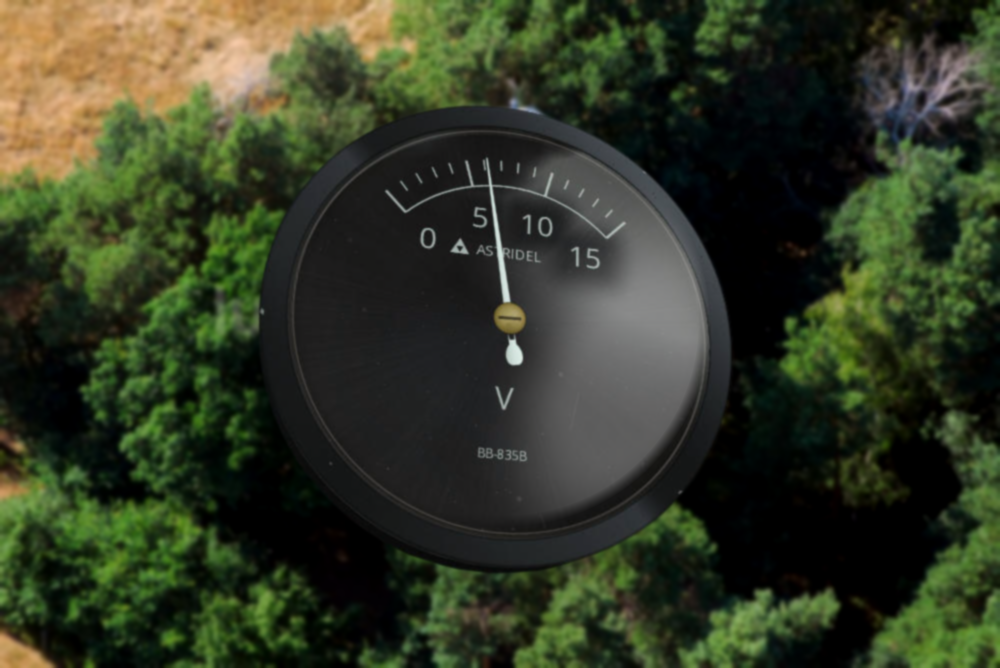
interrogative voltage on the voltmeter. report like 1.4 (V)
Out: 6 (V)
